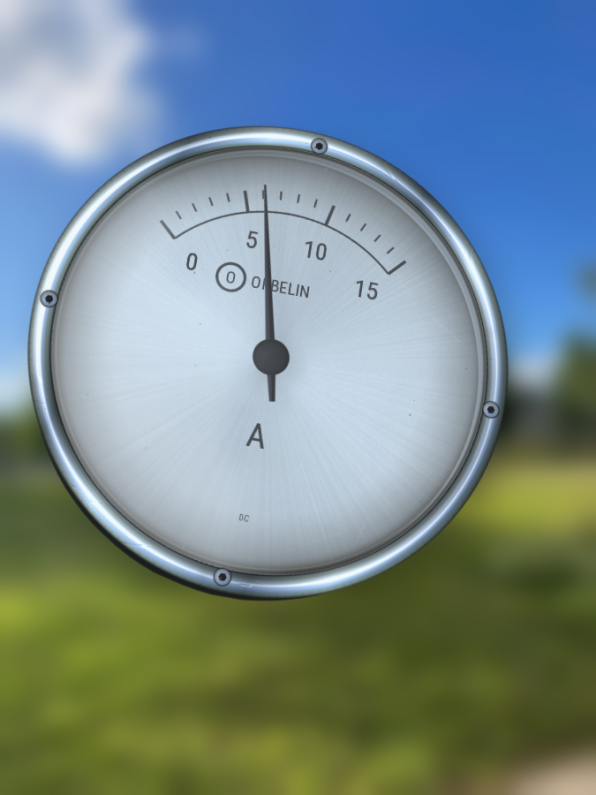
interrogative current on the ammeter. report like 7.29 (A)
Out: 6 (A)
